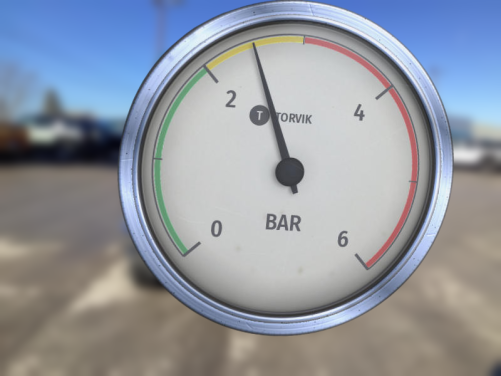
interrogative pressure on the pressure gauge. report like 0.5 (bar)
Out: 2.5 (bar)
